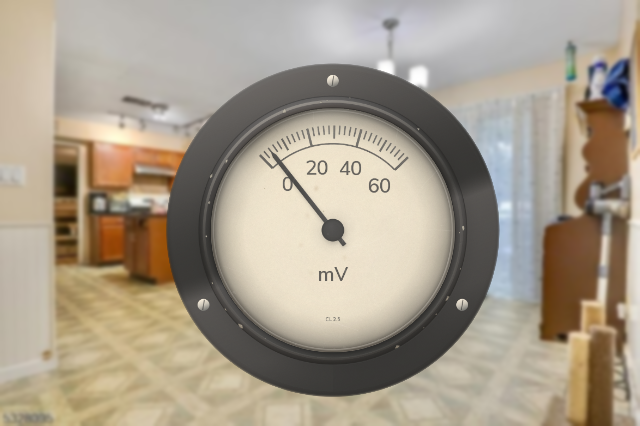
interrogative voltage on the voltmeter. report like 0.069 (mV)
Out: 4 (mV)
